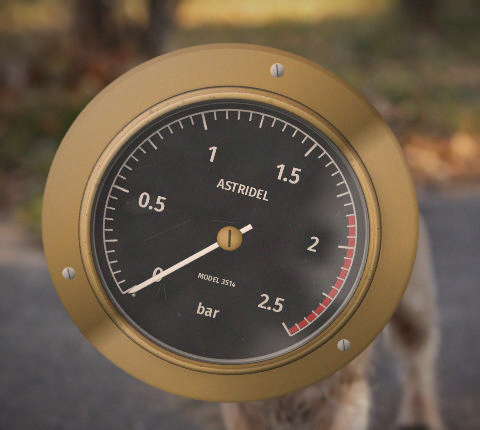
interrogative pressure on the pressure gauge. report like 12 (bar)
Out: 0 (bar)
